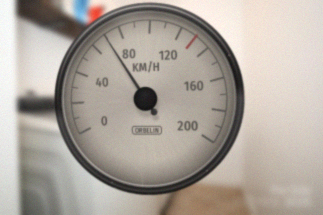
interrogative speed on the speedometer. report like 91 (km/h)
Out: 70 (km/h)
